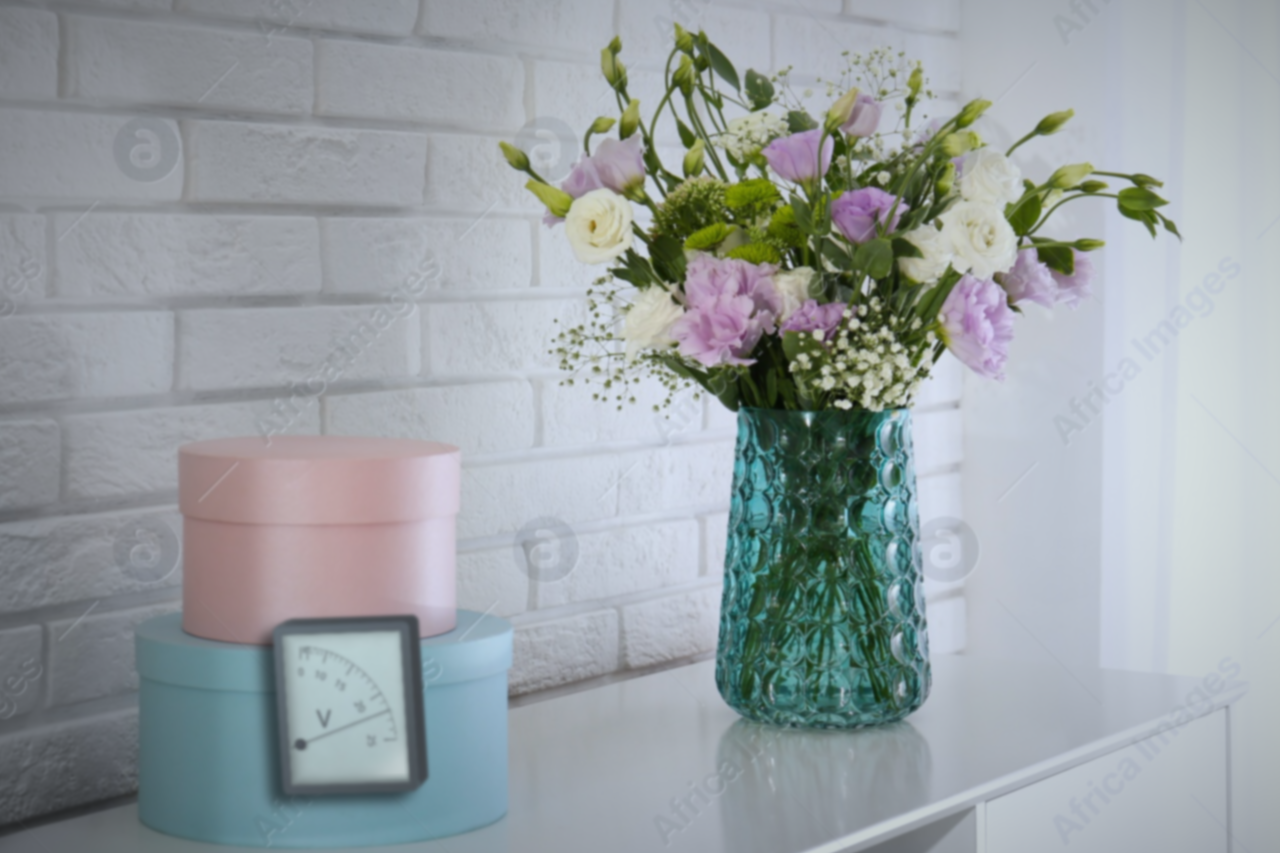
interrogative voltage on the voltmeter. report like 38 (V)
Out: 22 (V)
